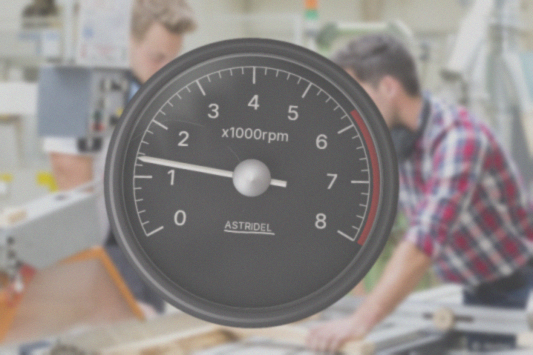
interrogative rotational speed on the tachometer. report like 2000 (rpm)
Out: 1300 (rpm)
